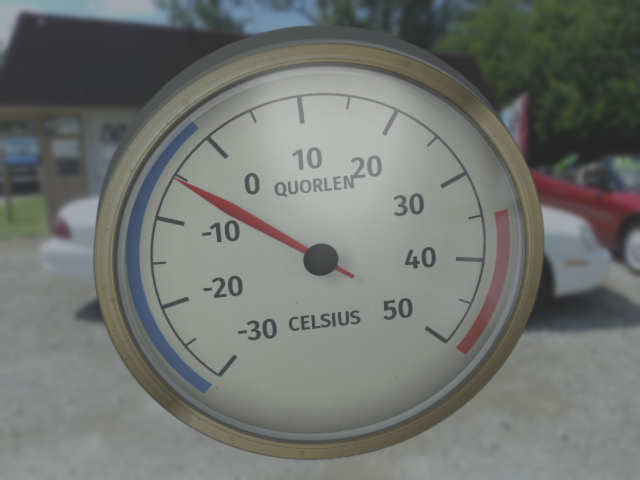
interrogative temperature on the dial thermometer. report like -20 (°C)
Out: -5 (°C)
